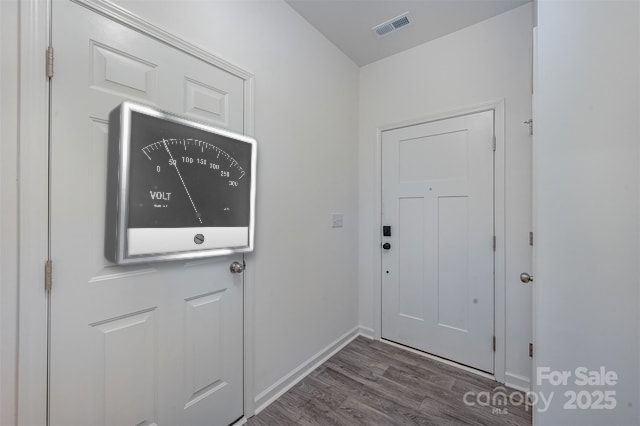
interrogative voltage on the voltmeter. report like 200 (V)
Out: 50 (V)
